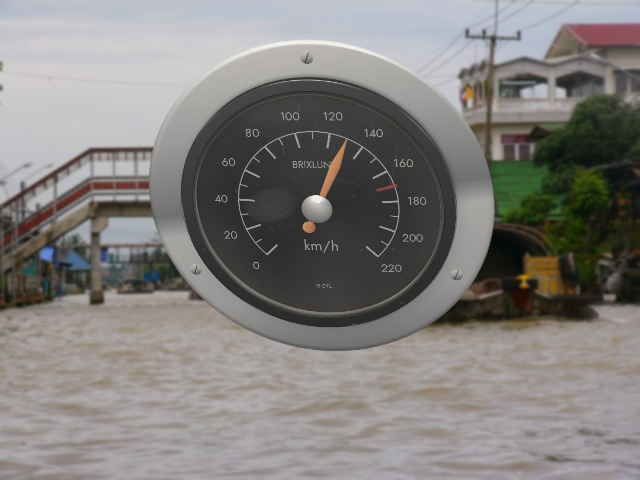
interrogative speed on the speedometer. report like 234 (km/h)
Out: 130 (km/h)
